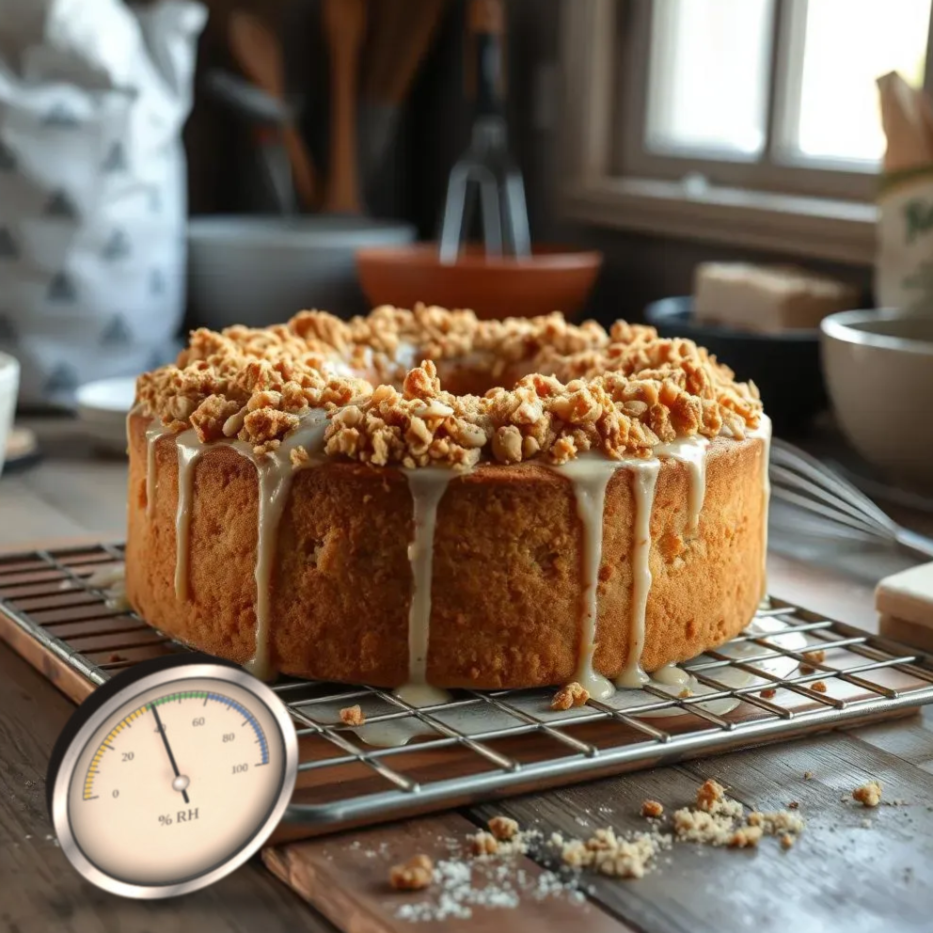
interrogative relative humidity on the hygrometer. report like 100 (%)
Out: 40 (%)
